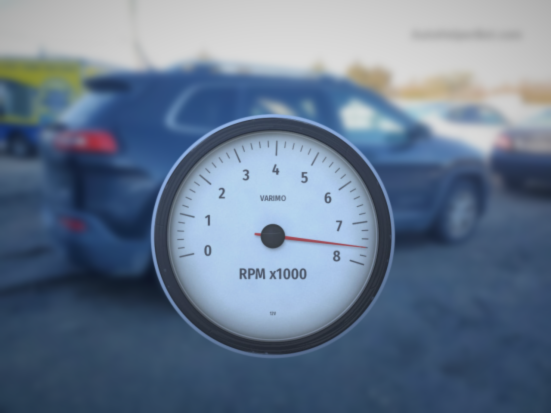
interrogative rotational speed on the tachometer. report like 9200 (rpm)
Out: 7600 (rpm)
